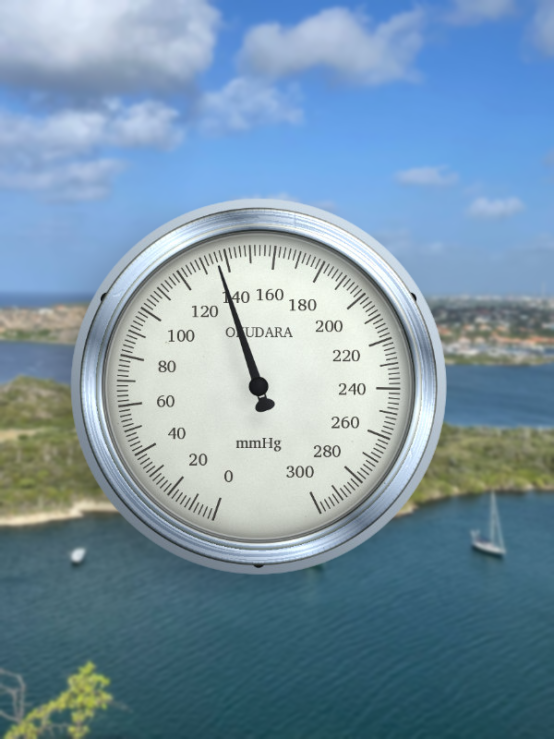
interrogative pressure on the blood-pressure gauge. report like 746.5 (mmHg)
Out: 136 (mmHg)
